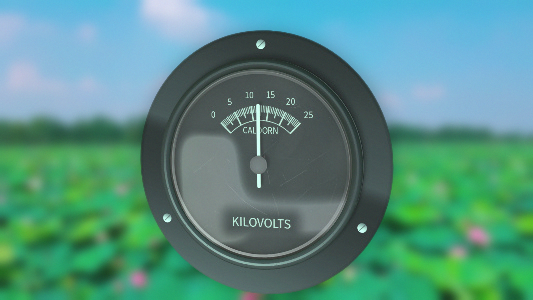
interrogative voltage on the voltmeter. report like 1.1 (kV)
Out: 12.5 (kV)
